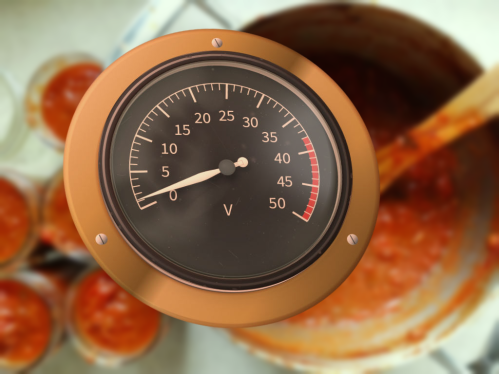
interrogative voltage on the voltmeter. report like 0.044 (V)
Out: 1 (V)
